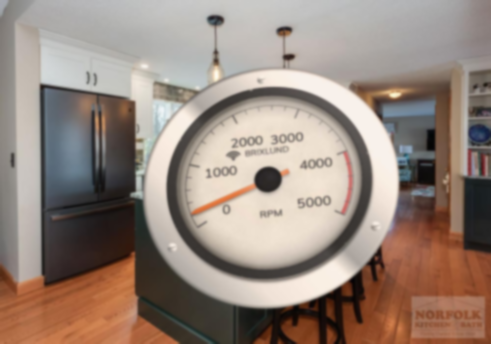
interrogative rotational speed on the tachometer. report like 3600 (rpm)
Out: 200 (rpm)
